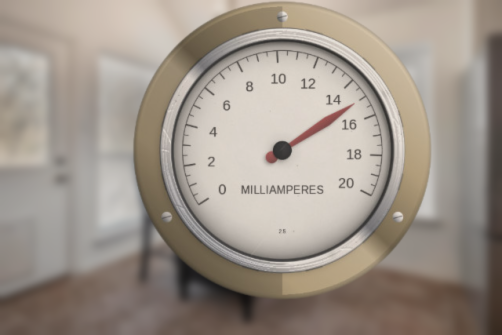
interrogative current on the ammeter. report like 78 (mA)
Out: 15 (mA)
